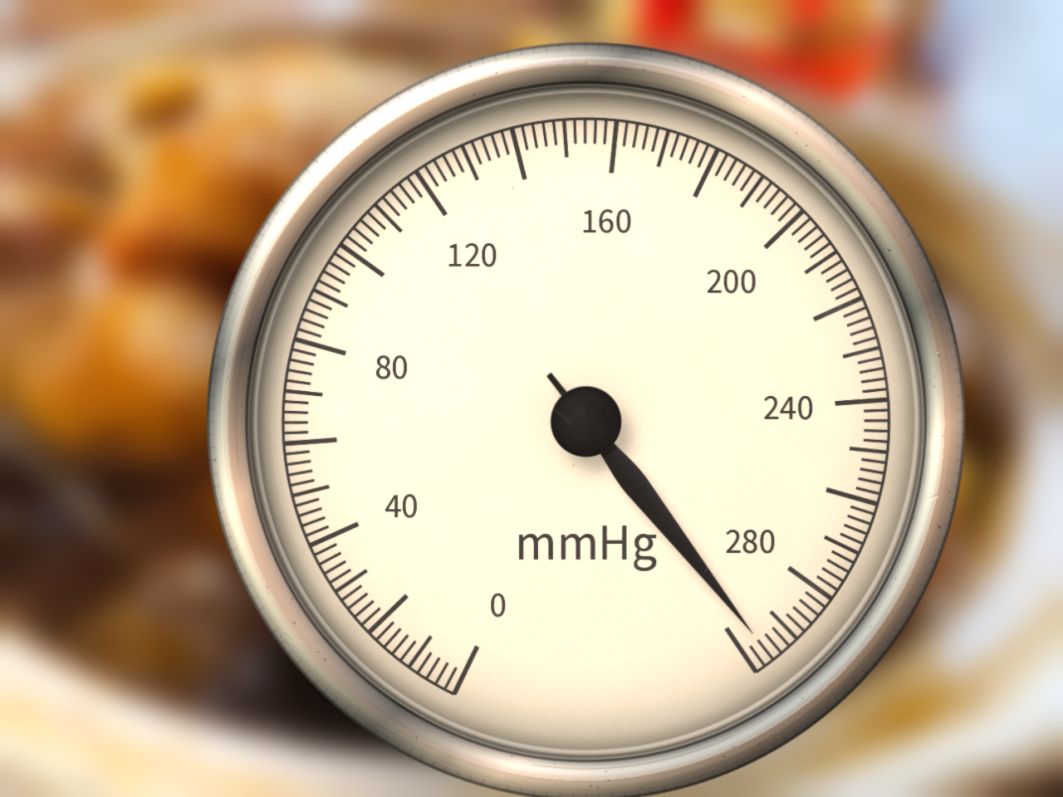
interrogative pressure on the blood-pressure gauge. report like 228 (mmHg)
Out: 296 (mmHg)
